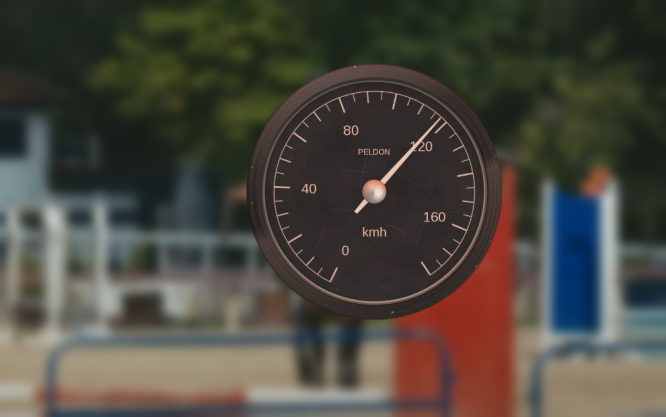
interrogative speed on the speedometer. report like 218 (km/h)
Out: 117.5 (km/h)
